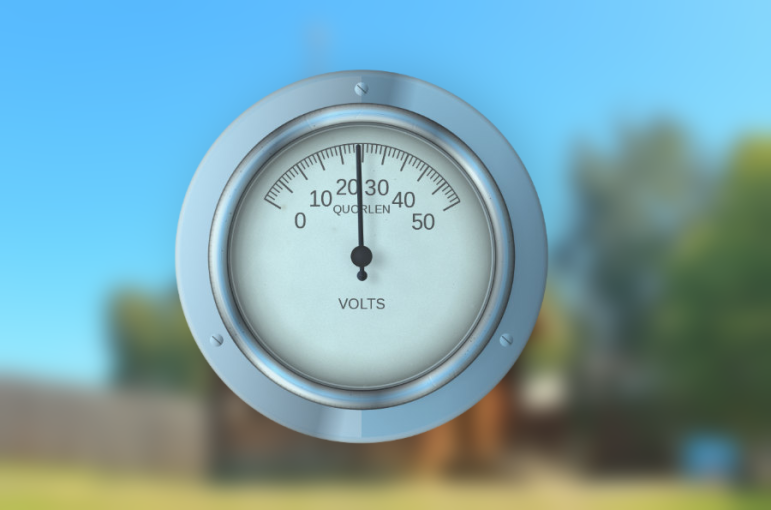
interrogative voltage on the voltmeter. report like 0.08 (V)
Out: 24 (V)
